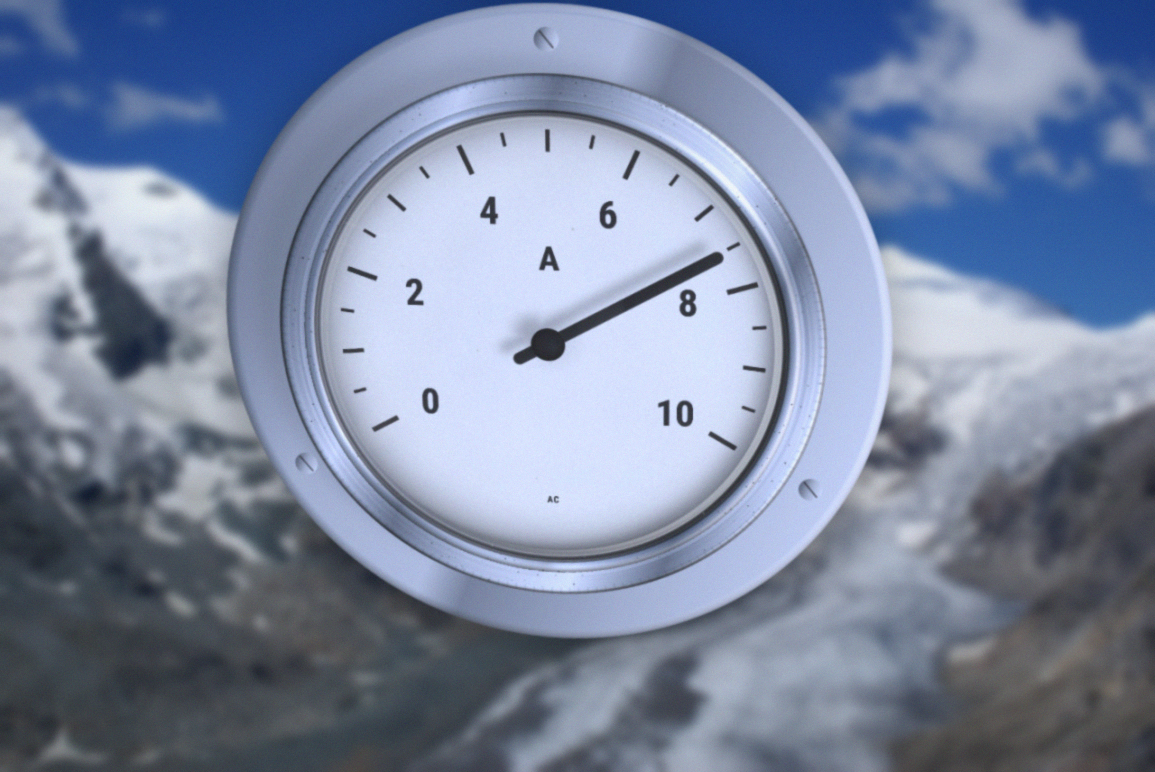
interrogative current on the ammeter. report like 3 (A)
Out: 7.5 (A)
